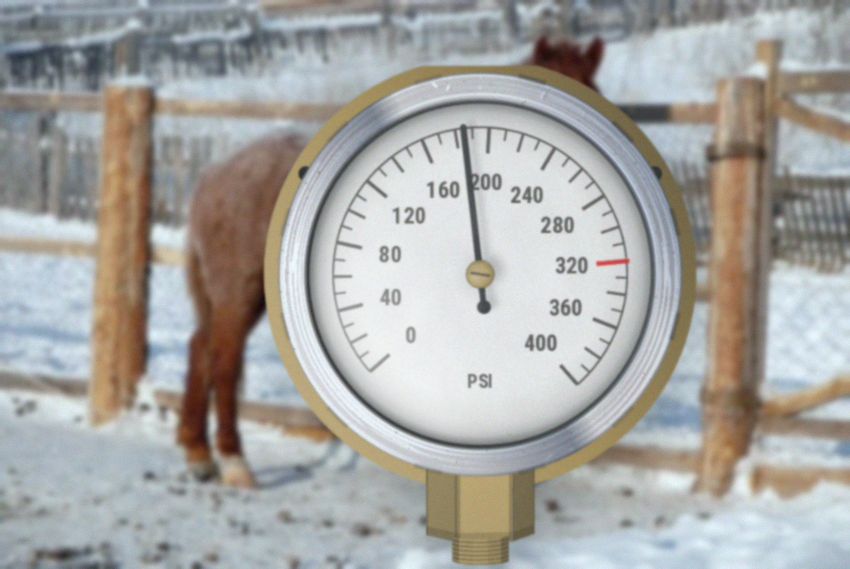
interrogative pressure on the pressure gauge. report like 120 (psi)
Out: 185 (psi)
